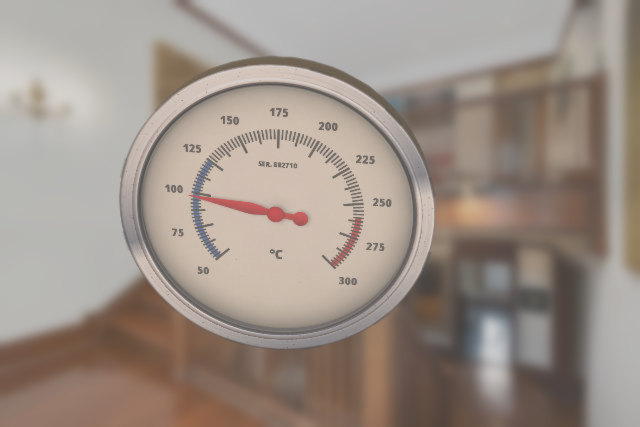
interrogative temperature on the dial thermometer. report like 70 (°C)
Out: 100 (°C)
